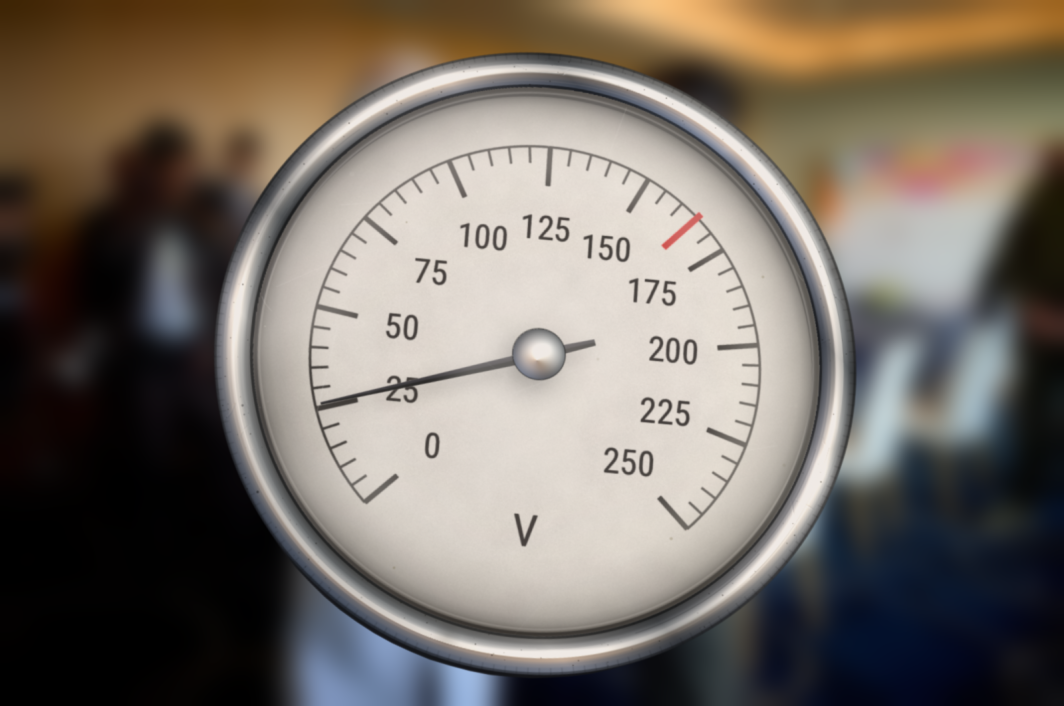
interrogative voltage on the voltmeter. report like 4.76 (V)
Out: 25 (V)
